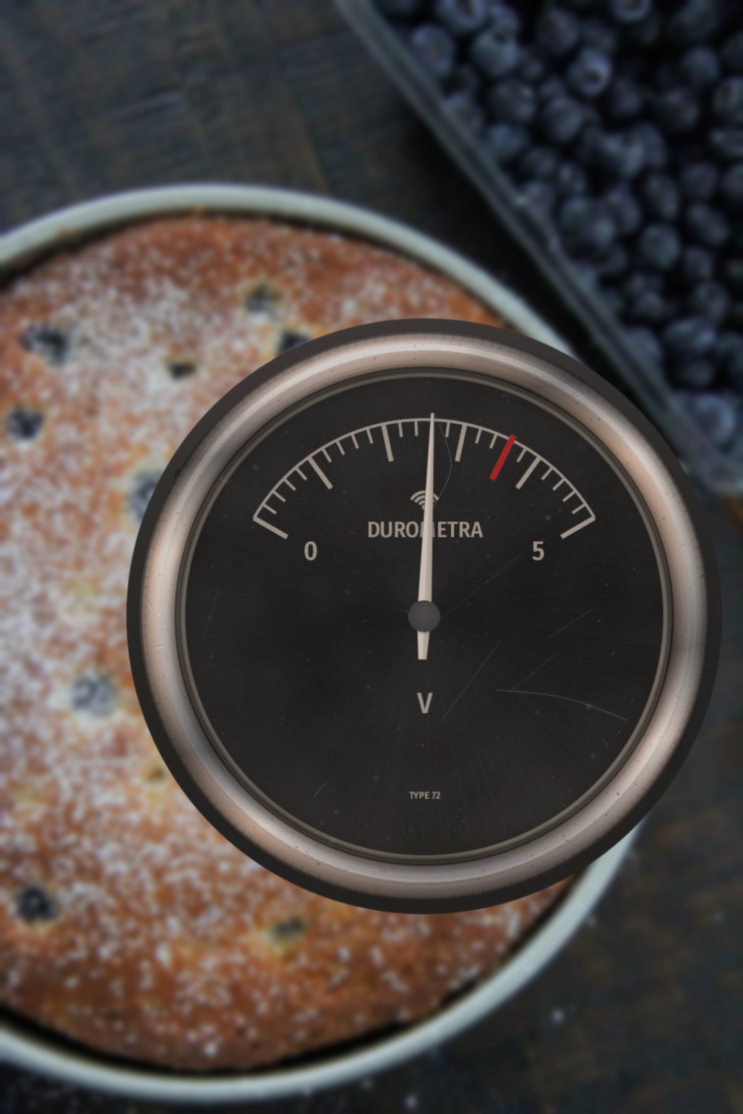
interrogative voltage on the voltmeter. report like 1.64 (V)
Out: 2.6 (V)
